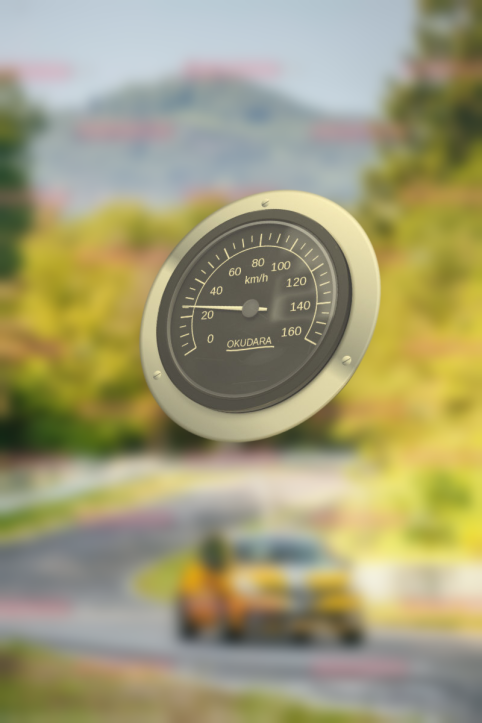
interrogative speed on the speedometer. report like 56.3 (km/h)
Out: 25 (km/h)
